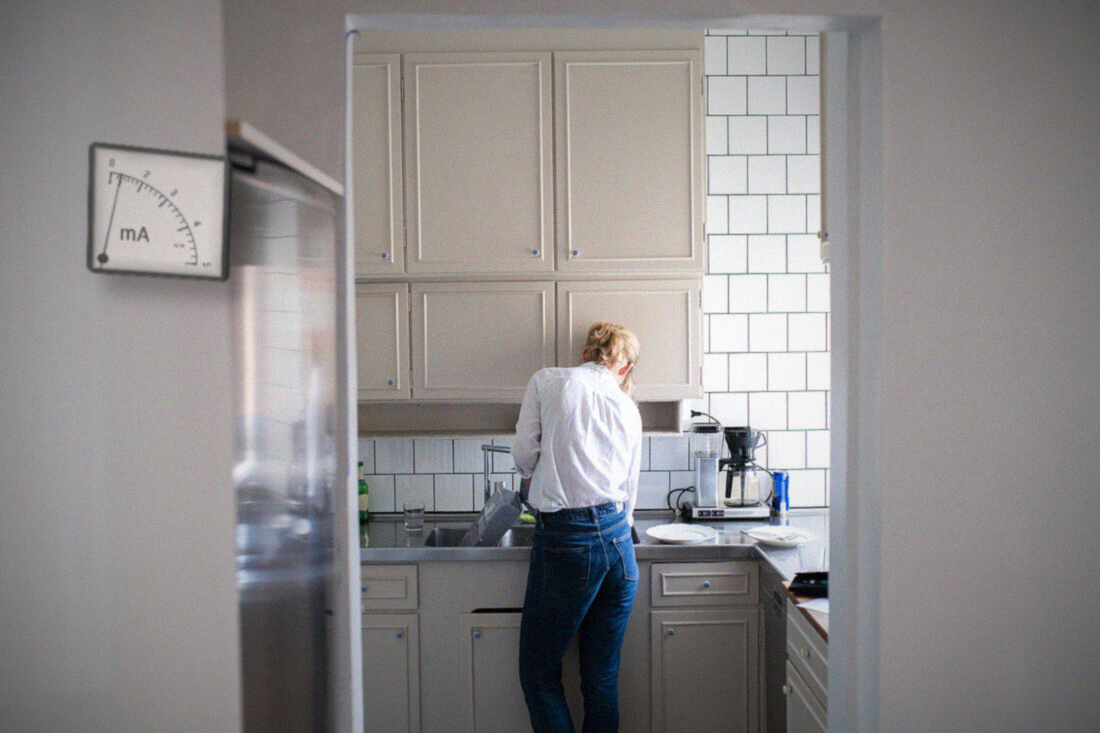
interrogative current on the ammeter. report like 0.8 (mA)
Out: 1 (mA)
